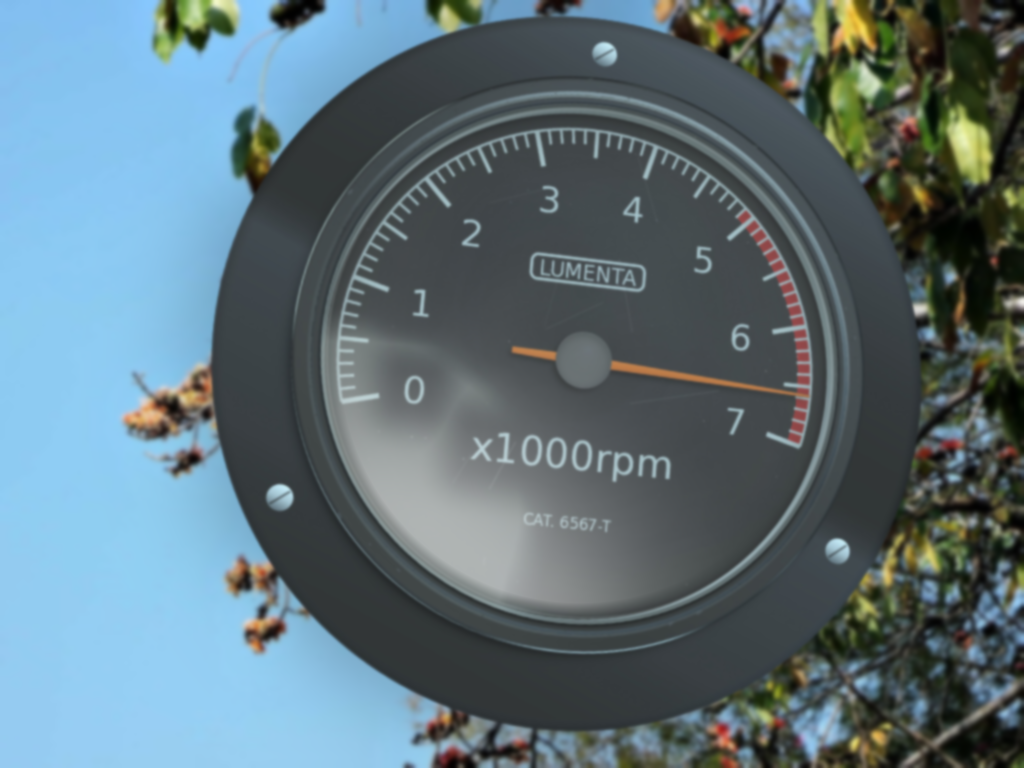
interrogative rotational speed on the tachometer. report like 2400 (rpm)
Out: 6600 (rpm)
